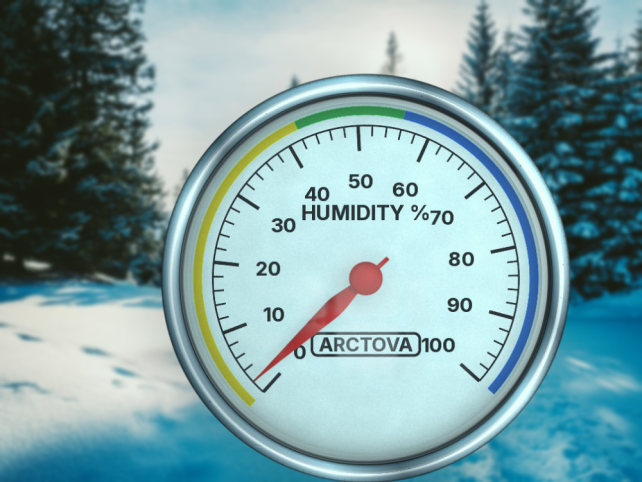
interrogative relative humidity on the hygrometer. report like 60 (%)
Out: 2 (%)
